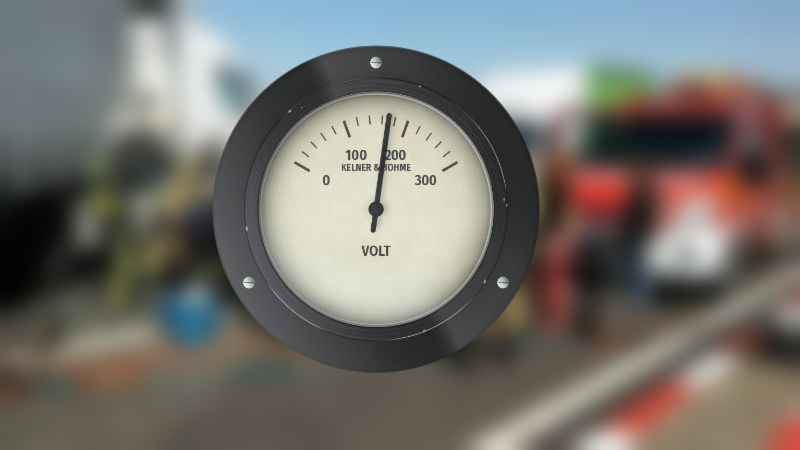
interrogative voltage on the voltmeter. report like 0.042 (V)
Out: 170 (V)
